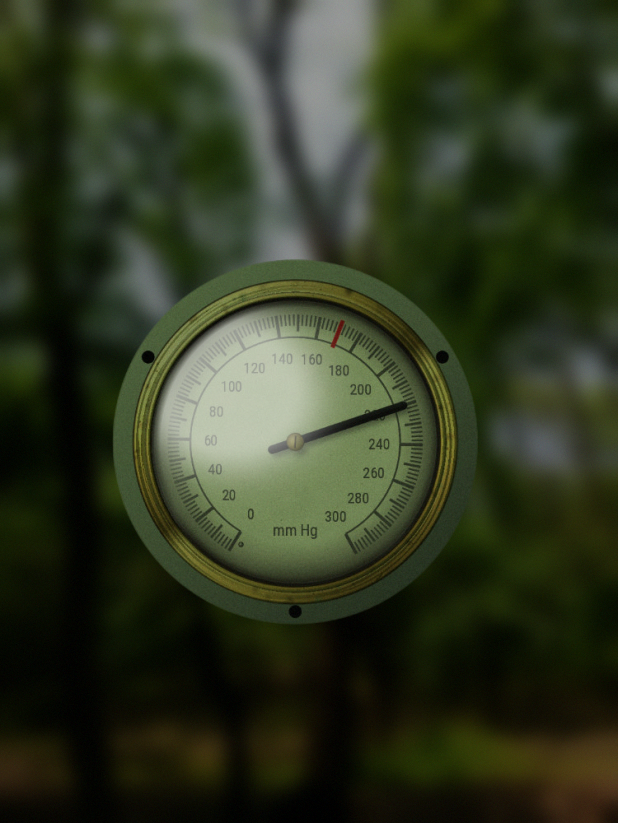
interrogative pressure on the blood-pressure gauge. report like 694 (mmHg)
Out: 220 (mmHg)
